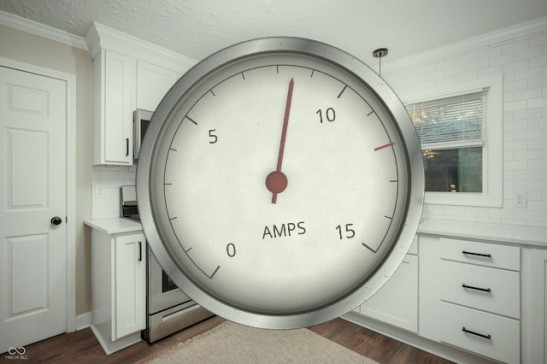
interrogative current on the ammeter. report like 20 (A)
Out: 8.5 (A)
